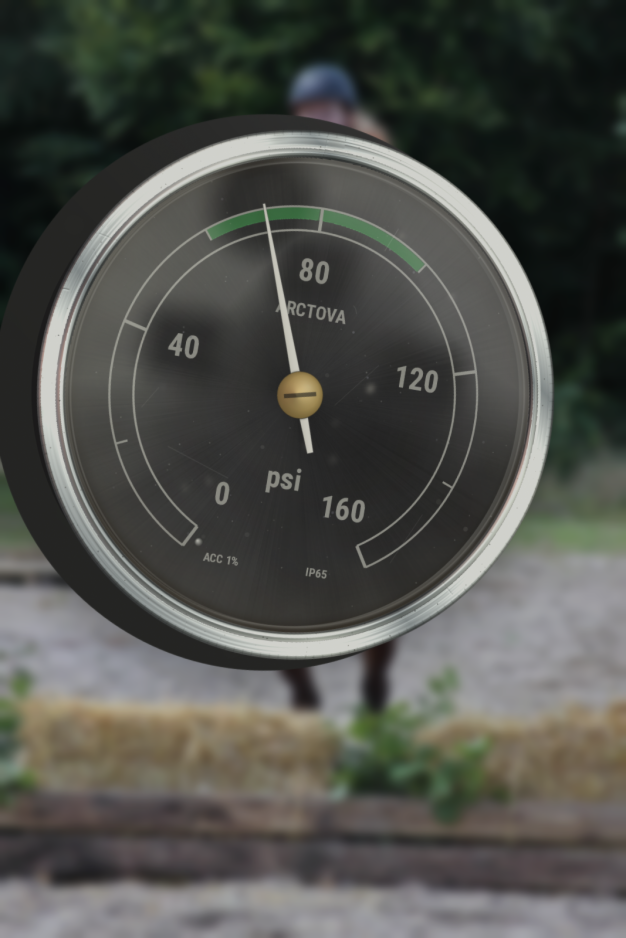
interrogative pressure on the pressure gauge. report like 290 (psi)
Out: 70 (psi)
